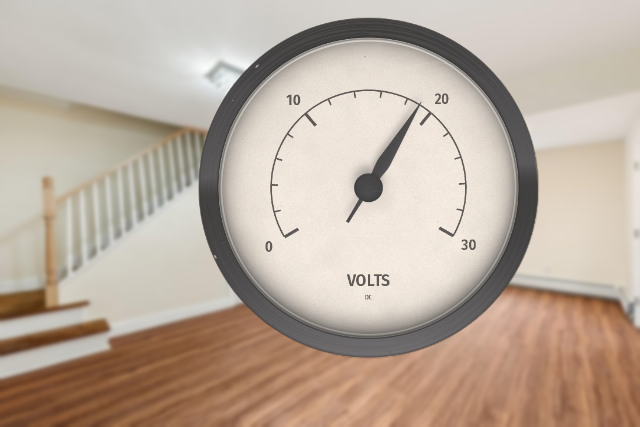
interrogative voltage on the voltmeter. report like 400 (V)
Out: 19 (V)
